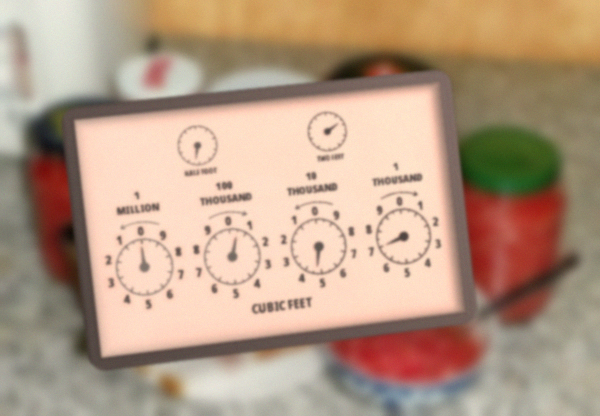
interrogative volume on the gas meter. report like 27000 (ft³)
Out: 4700 (ft³)
